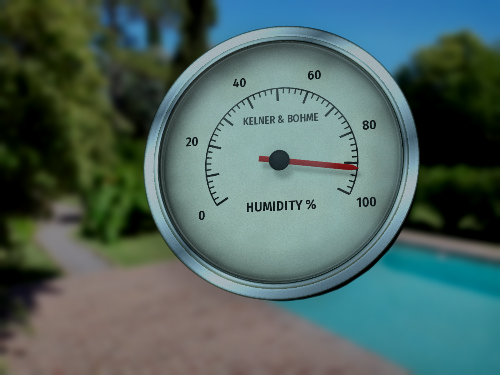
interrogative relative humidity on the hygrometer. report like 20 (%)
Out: 92 (%)
